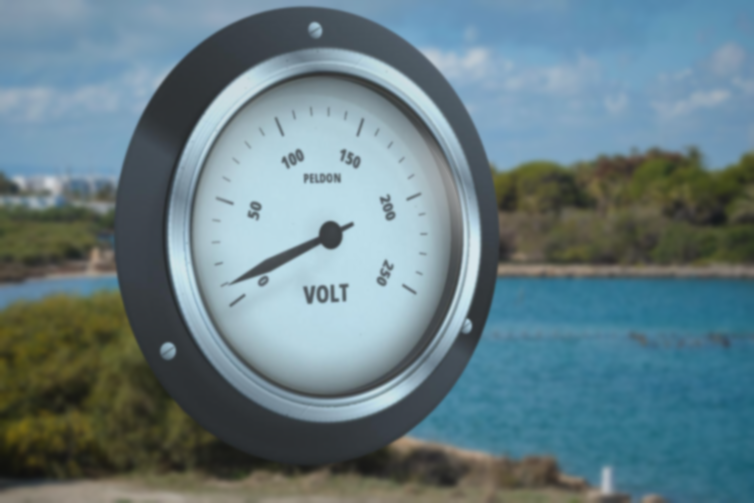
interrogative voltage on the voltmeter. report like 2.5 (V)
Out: 10 (V)
